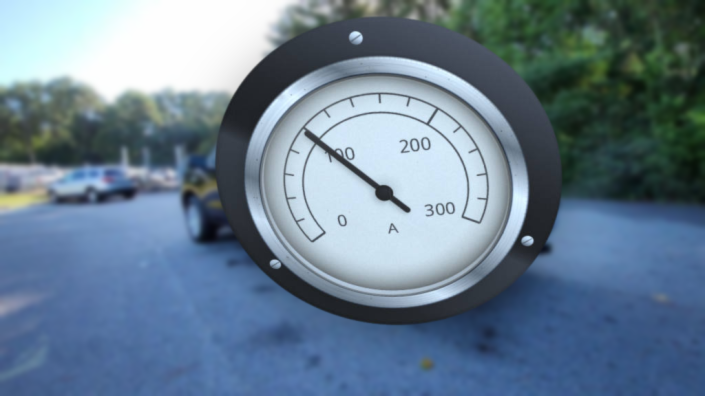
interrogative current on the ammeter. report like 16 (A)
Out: 100 (A)
